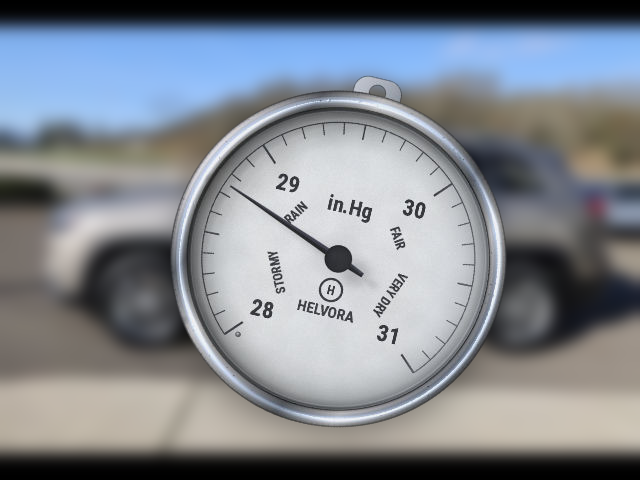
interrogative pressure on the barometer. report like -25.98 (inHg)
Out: 28.75 (inHg)
